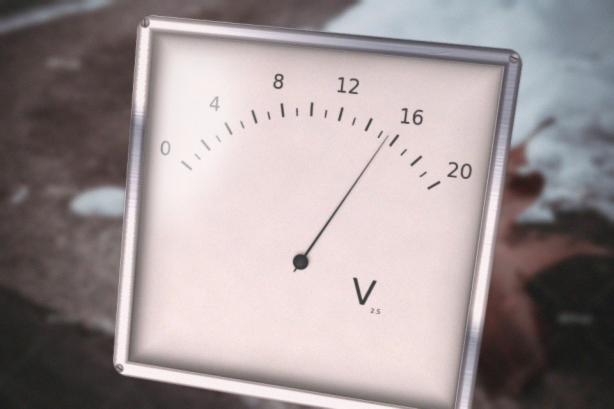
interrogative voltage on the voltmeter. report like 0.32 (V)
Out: 15.5 (V)
